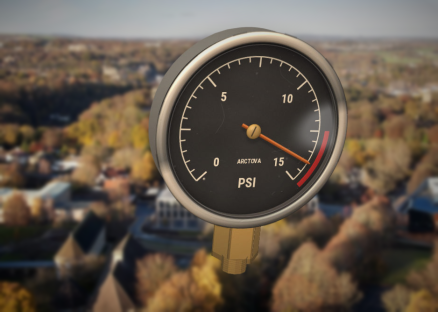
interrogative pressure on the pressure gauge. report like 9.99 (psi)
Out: 14 (psi)
